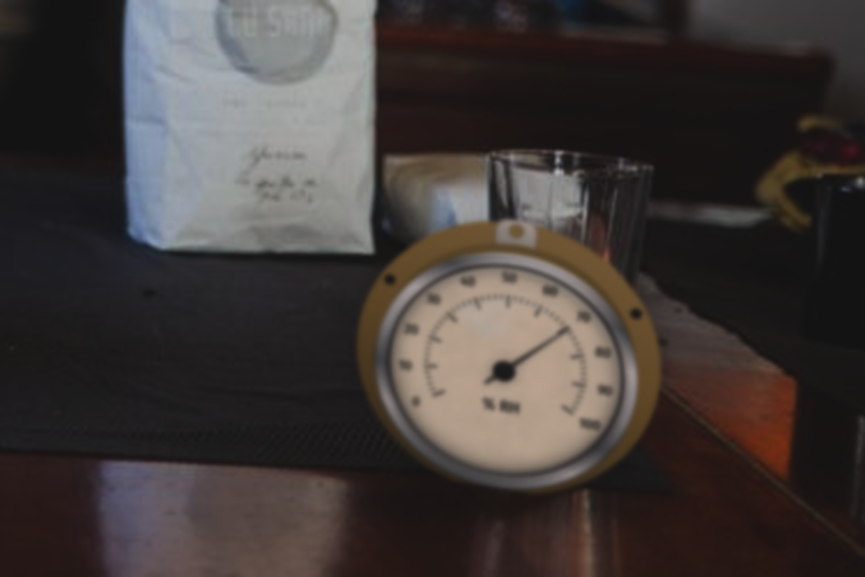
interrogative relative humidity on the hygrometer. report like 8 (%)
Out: 70 (%)
